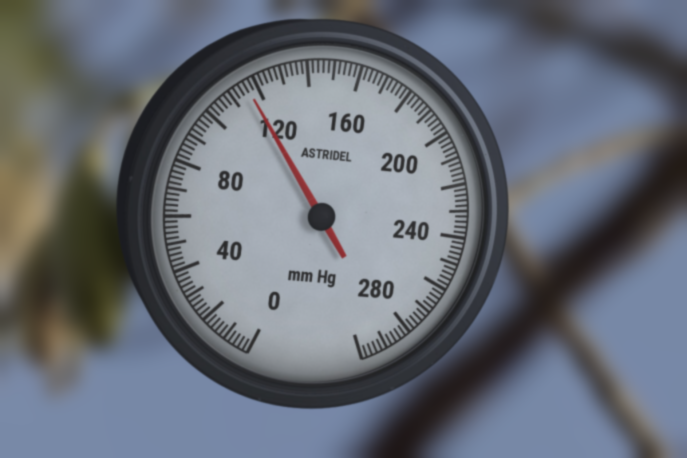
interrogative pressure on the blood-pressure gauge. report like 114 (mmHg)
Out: 116 (mmHg)
